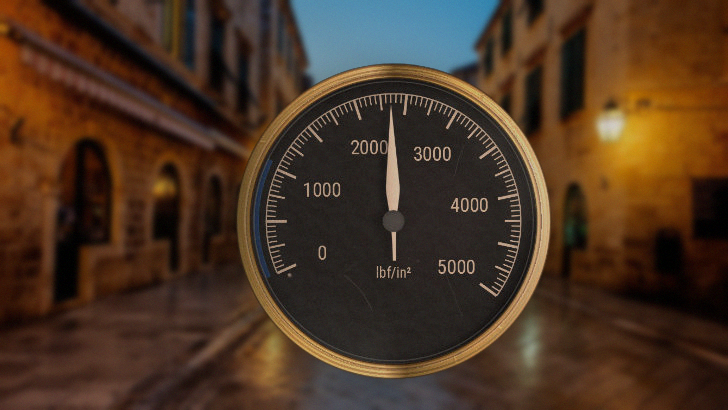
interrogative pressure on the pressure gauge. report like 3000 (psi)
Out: 2350 (psi)
